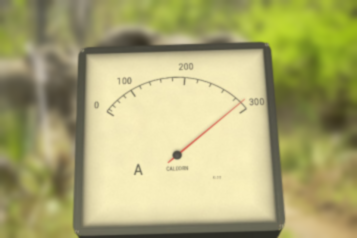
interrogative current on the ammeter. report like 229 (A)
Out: 290 (A)
